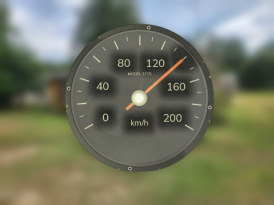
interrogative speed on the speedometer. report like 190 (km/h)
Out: 140 (km/h)
